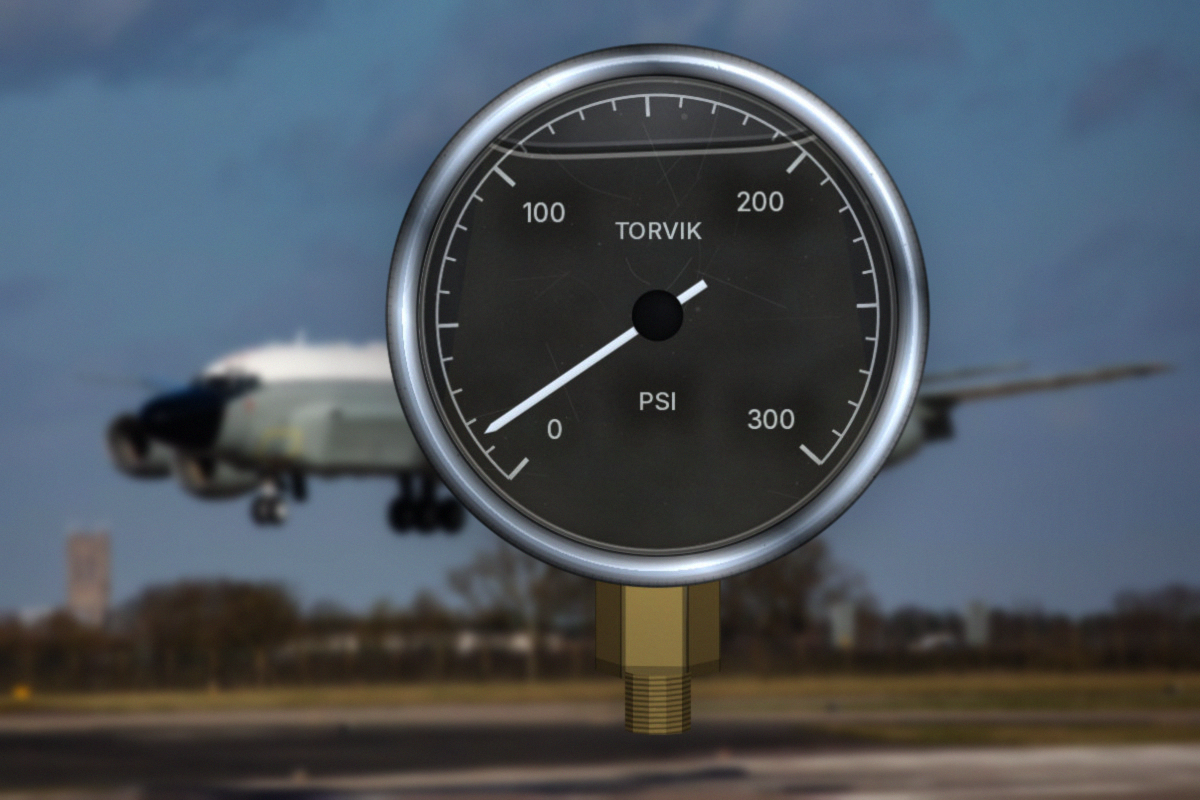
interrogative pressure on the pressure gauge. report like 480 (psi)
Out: 15 (psi)
